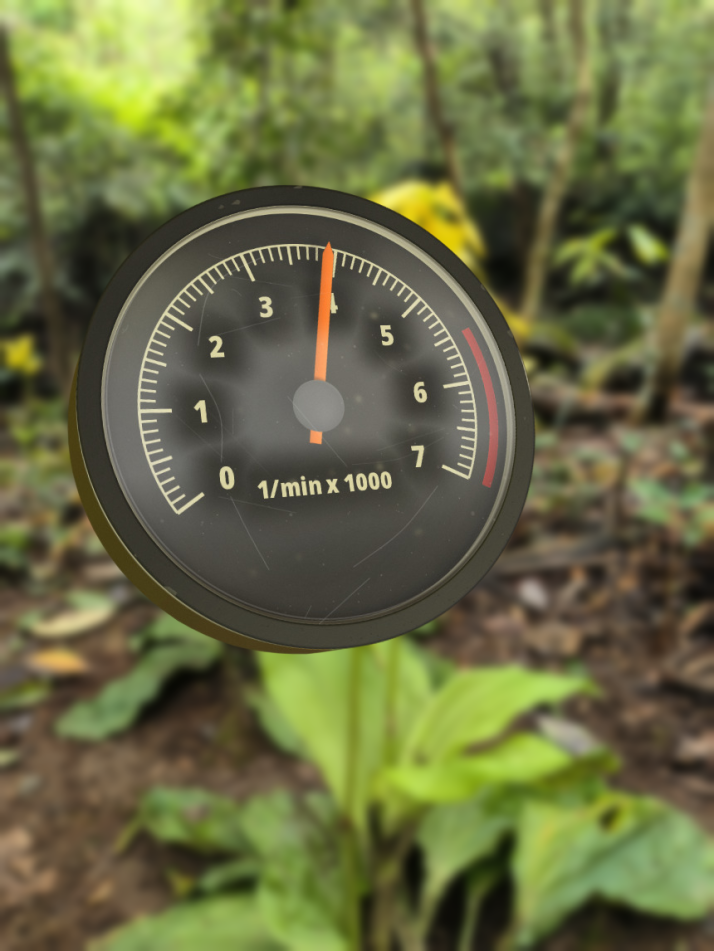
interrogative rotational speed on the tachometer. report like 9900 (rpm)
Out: 3900 (rpm)
